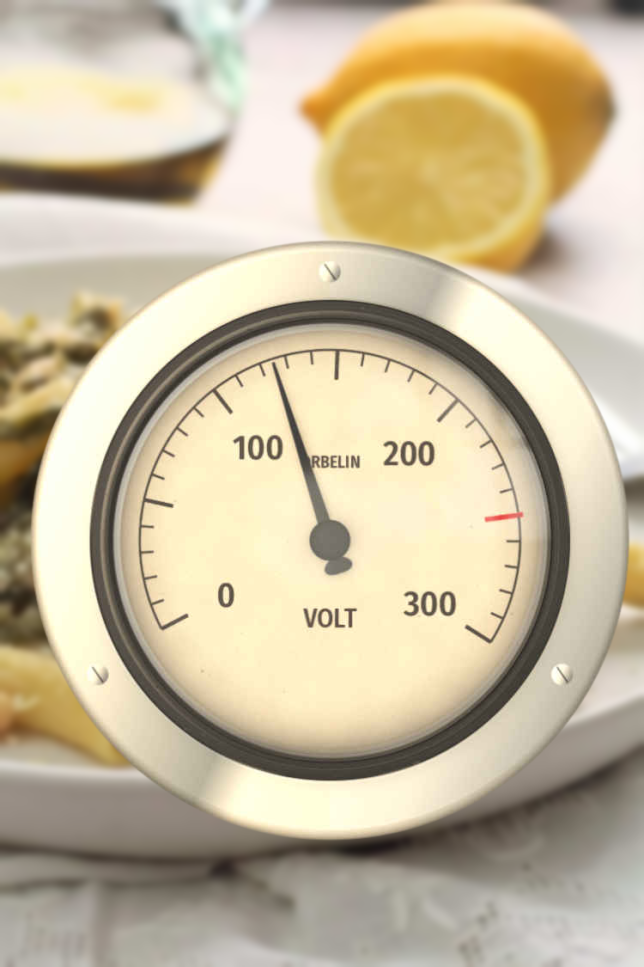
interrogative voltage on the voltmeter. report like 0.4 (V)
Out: 125 (V)
